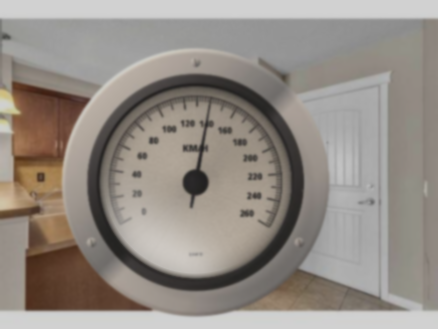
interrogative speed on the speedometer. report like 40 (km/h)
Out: 140 (km/h)
